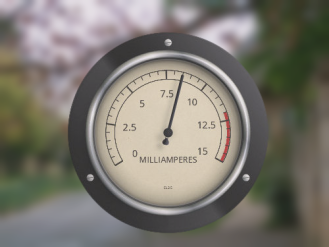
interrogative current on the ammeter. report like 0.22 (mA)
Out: 8.5 (mA)
